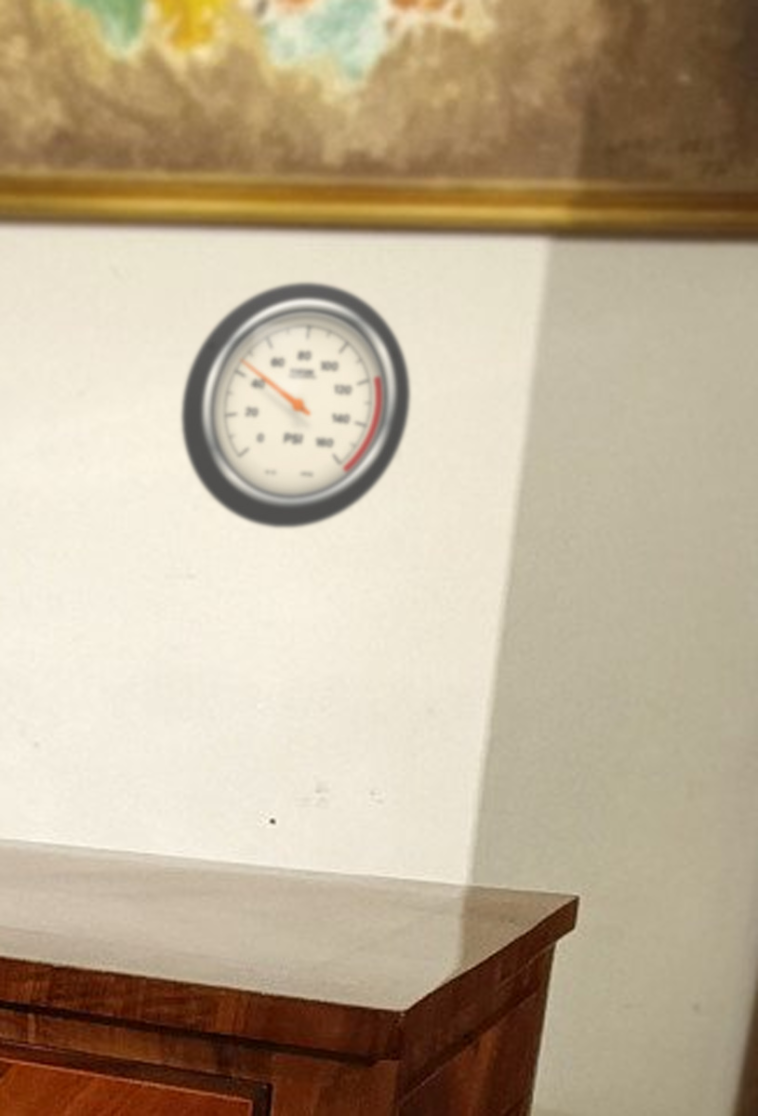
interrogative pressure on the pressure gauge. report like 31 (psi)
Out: 45 (psi)
